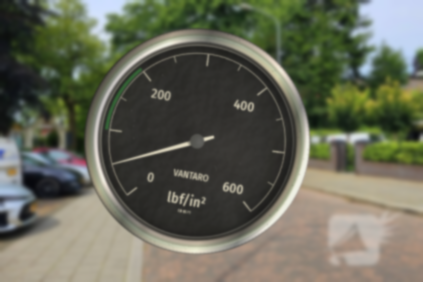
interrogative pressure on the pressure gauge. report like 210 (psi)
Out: 50 (psi)
